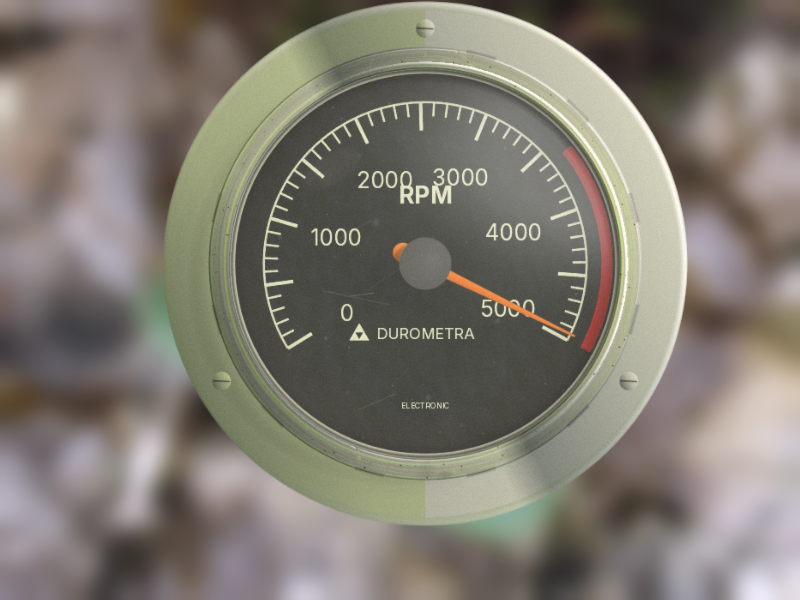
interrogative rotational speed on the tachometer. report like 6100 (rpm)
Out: 4950 (rpm)
